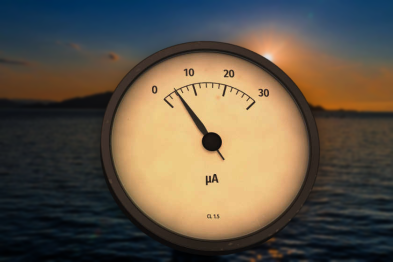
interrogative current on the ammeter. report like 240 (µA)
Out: 4 (µA)
